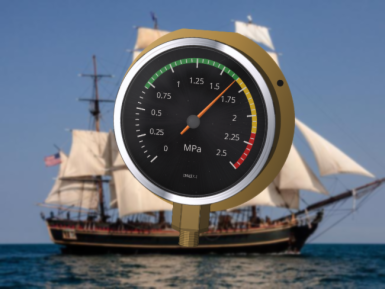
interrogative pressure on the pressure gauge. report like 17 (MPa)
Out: 1.65 (MPa)
